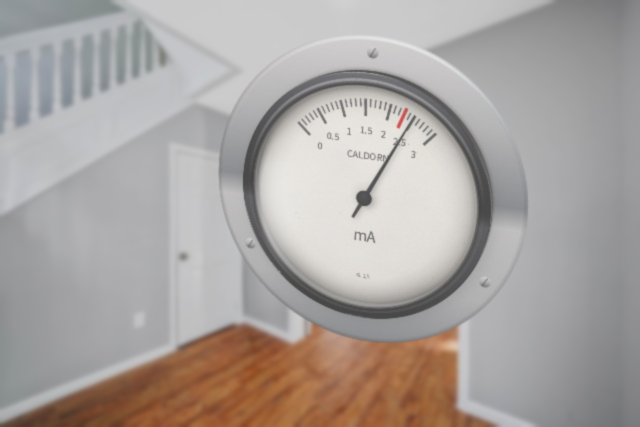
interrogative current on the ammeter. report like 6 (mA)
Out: 2.5 (mA)
